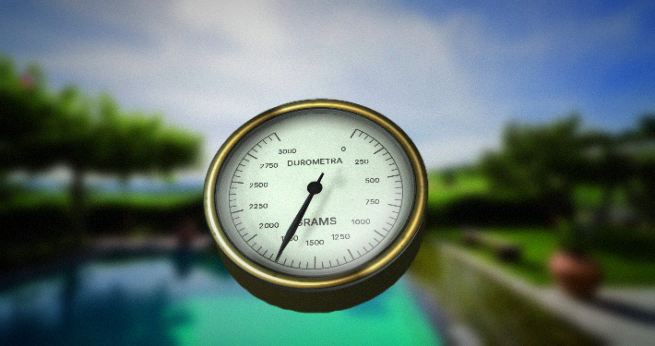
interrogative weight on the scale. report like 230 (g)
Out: 1750 (g)
